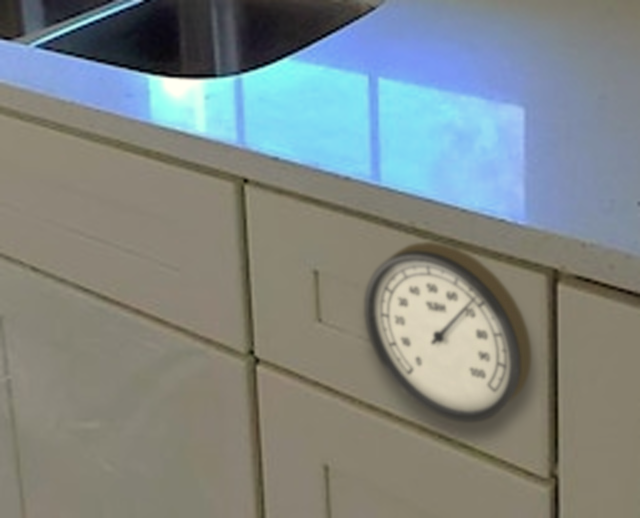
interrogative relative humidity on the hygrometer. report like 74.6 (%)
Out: 67.5 (%)
